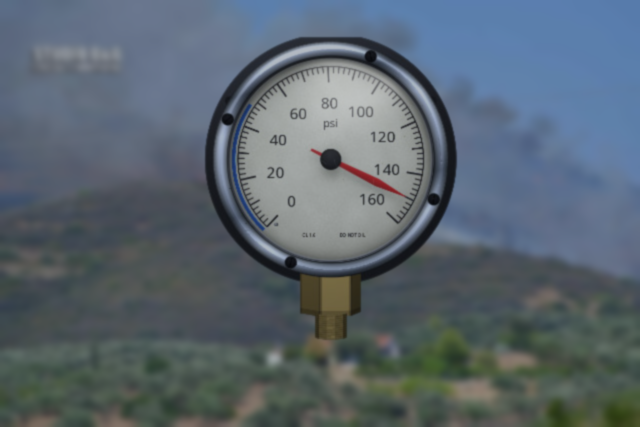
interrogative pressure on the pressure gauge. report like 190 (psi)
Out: 150 (psi)
